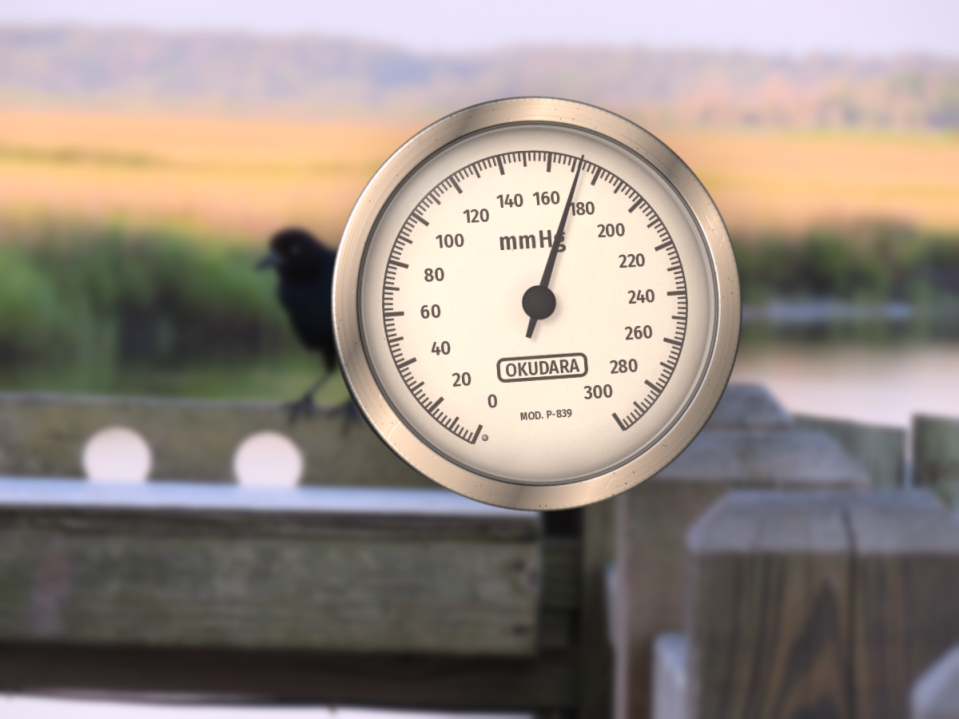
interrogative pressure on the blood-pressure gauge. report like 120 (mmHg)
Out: 172 (mmHg)
